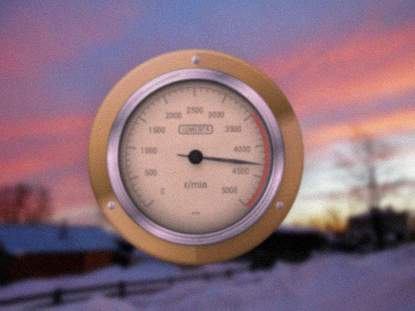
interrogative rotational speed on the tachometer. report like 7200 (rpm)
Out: 4300 (rpm)
